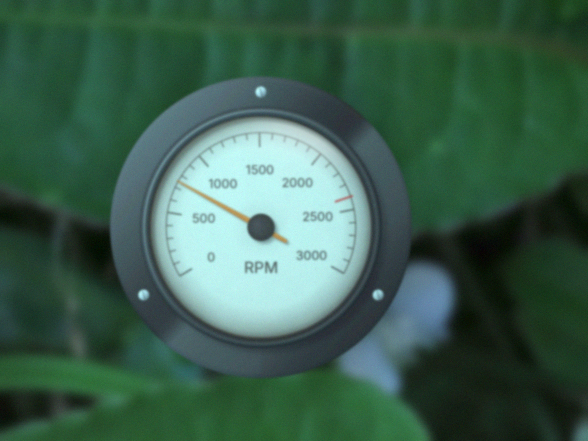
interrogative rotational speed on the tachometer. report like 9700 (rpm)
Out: 750 (rpm)
